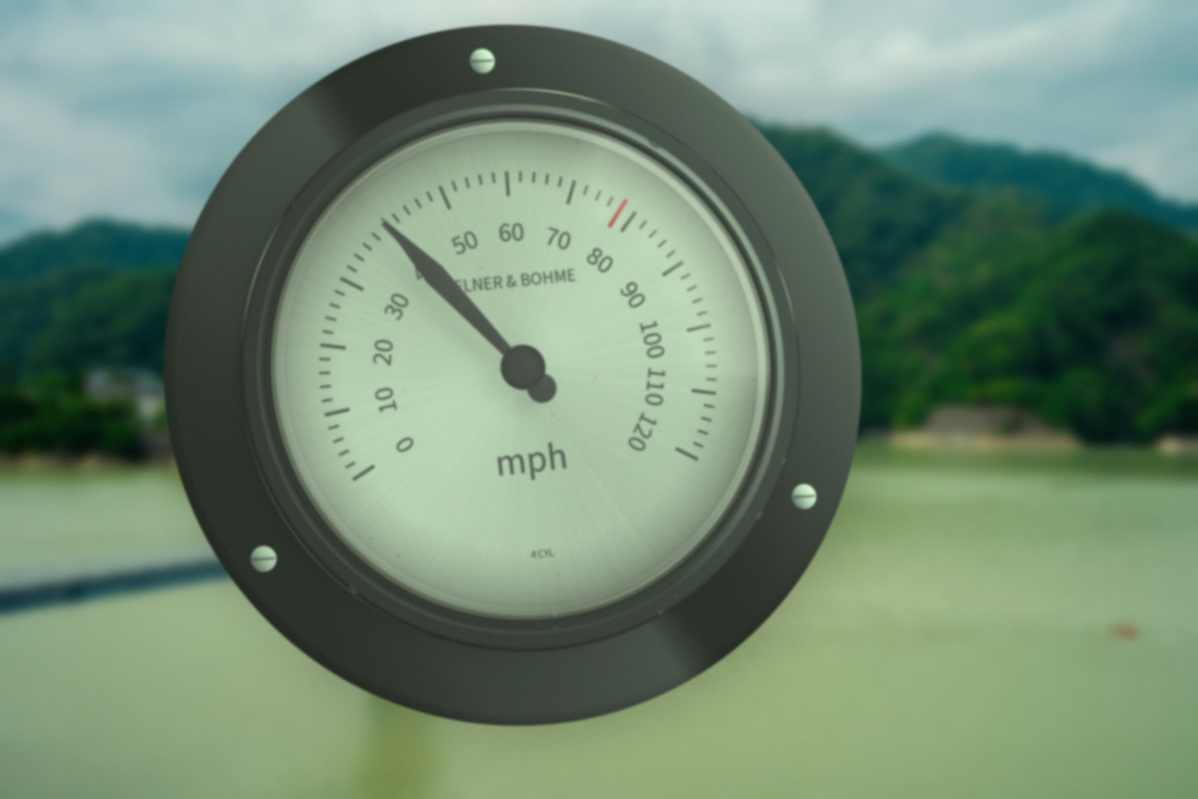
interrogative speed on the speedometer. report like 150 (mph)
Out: 40 (mph)
